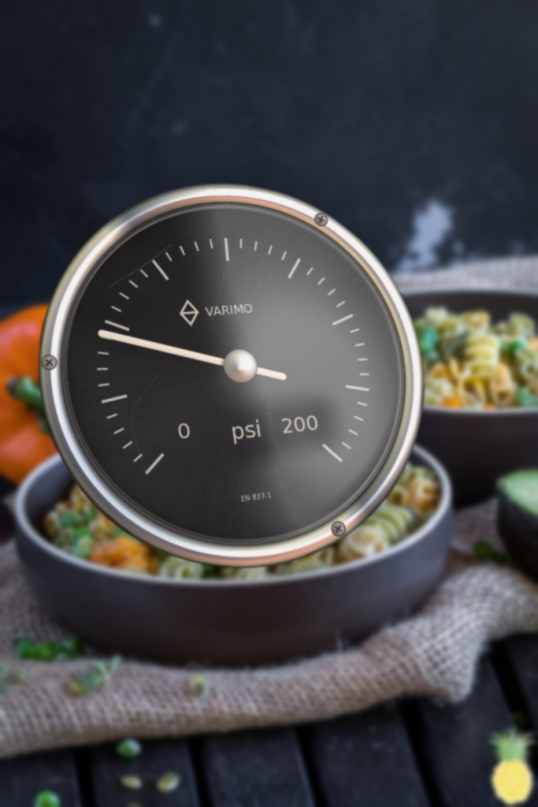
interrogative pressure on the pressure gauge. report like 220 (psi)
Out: 45 (psi)
